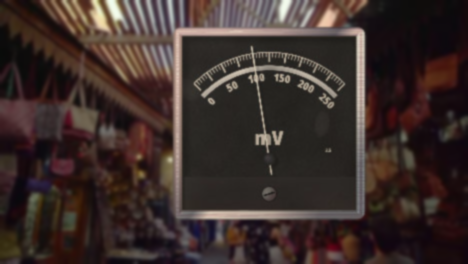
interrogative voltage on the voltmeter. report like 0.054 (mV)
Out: 100 (mV)
